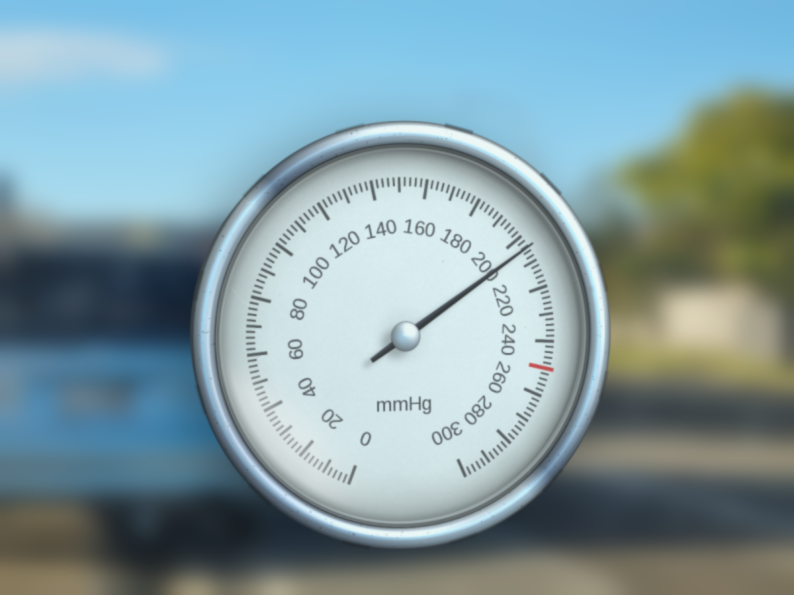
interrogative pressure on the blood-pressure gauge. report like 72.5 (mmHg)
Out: 204 (mmHg)
